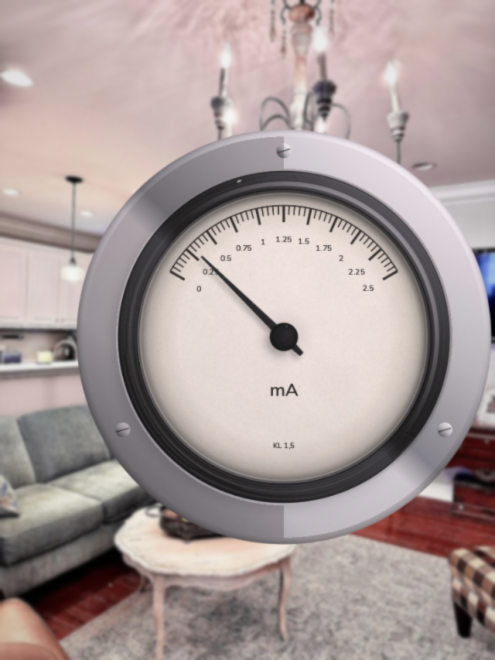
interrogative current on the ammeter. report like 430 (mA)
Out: 0.3 (mA)
